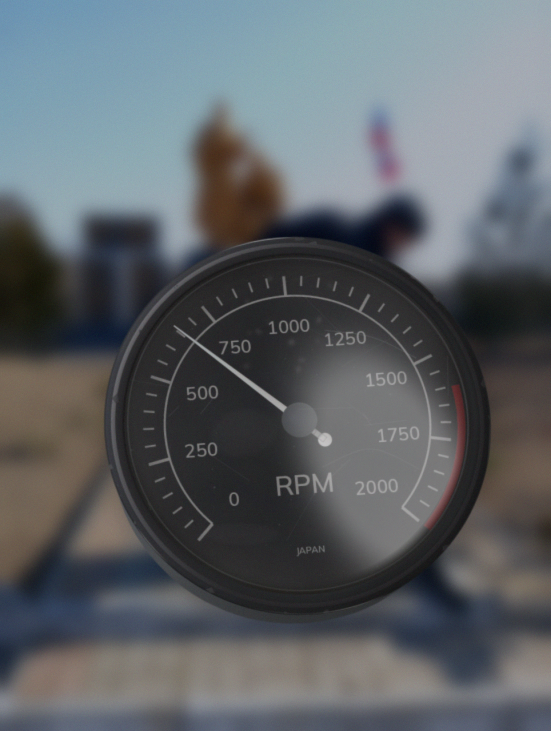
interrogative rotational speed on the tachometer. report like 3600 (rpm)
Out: 650 (rpm)
